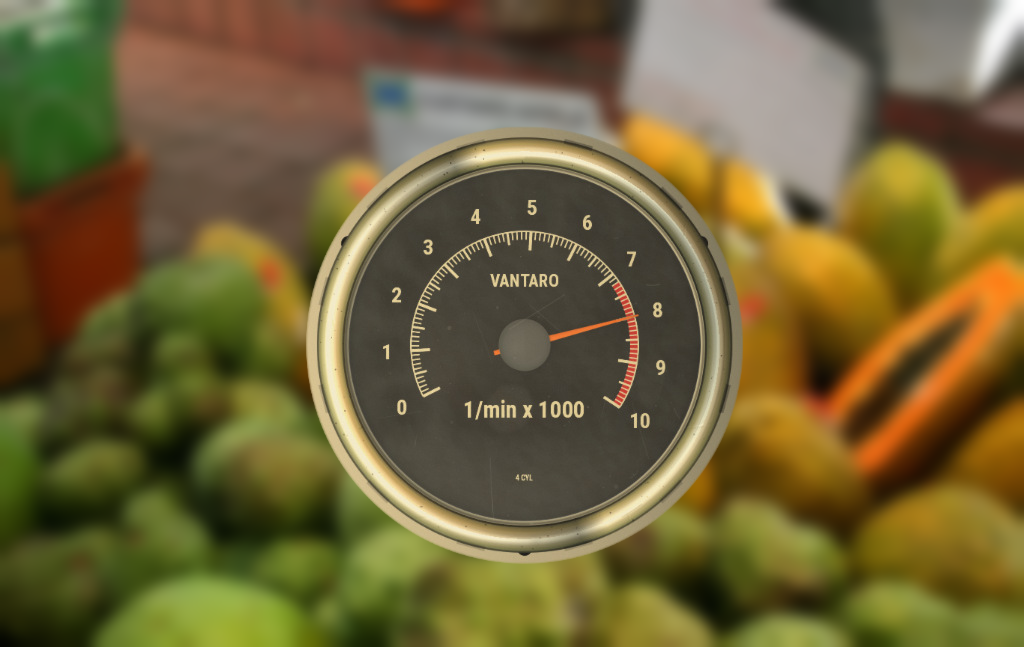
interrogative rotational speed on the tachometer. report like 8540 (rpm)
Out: 8000 (rpm)
